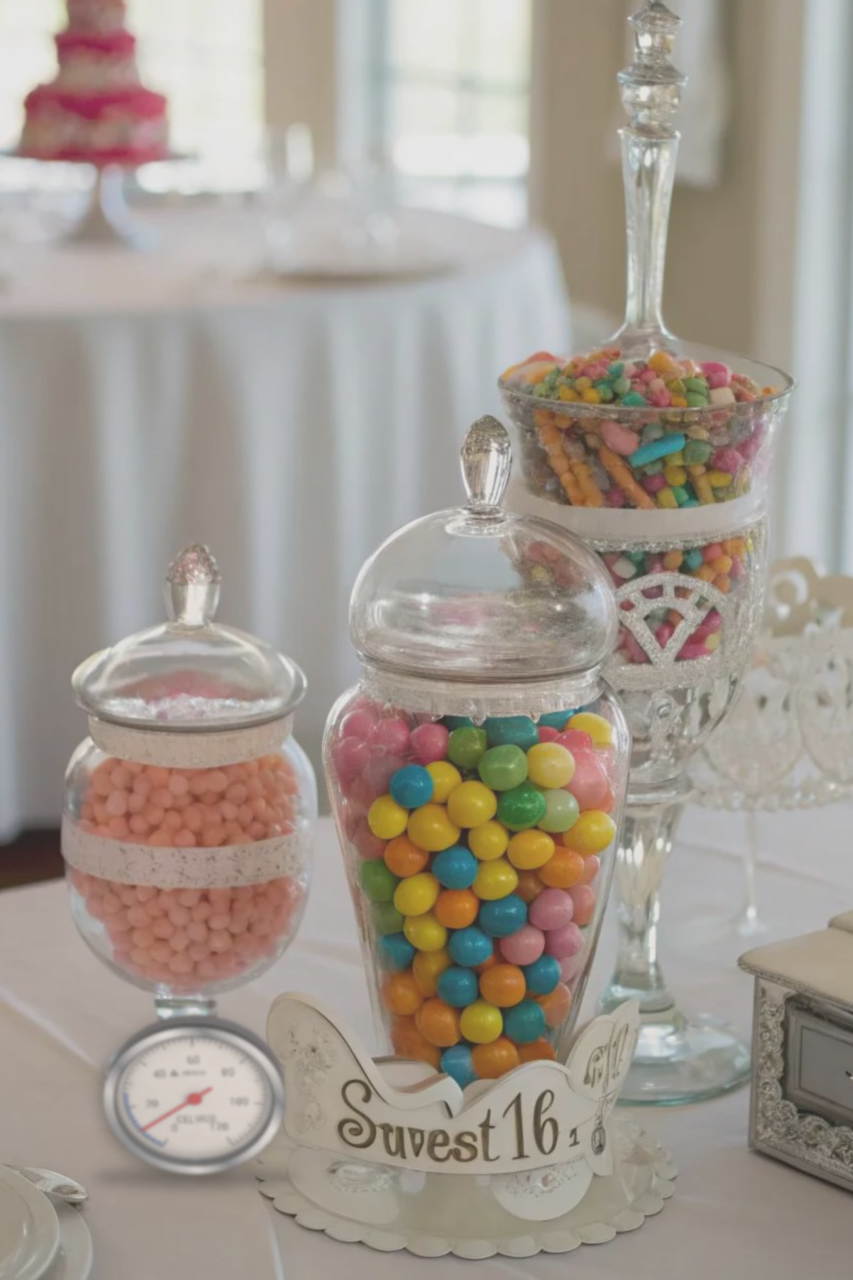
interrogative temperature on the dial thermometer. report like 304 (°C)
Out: 10 (°C)
